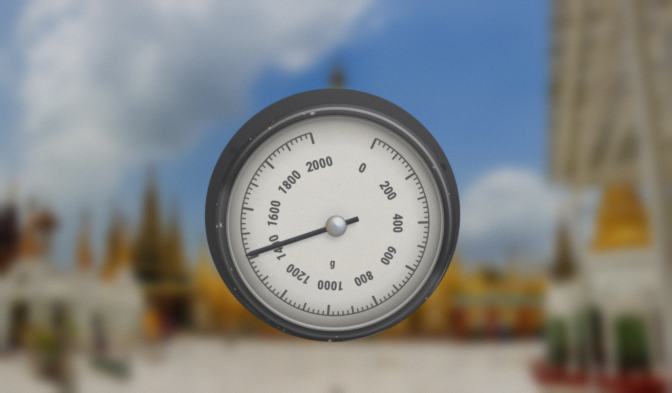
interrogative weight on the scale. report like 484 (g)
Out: 1420 (g)
